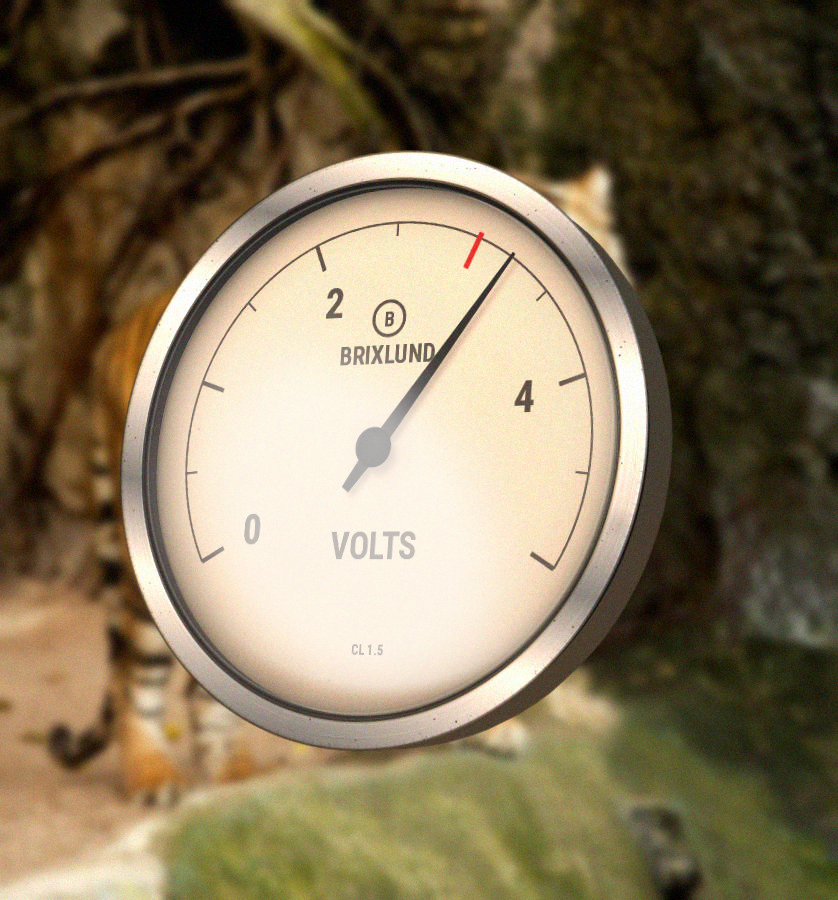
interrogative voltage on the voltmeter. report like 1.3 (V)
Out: 3.25 (V)
